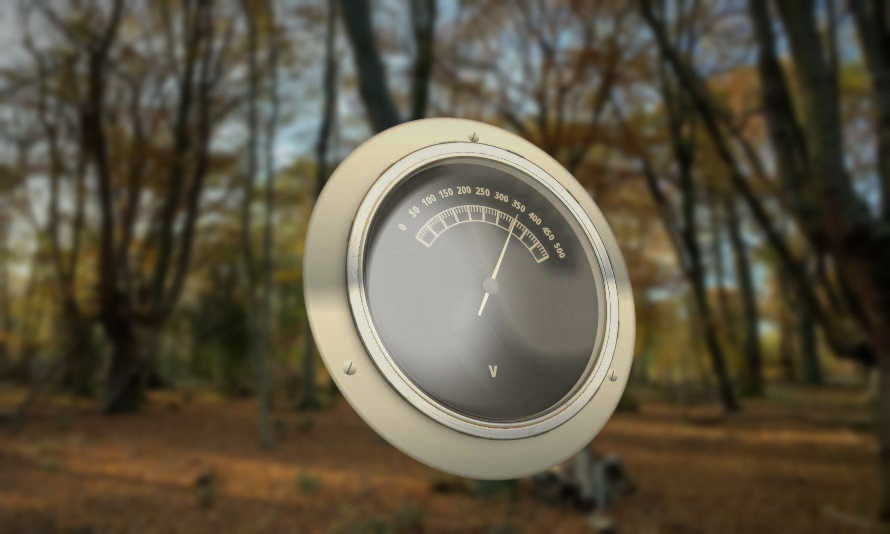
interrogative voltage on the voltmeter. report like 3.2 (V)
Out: 350 (V)
